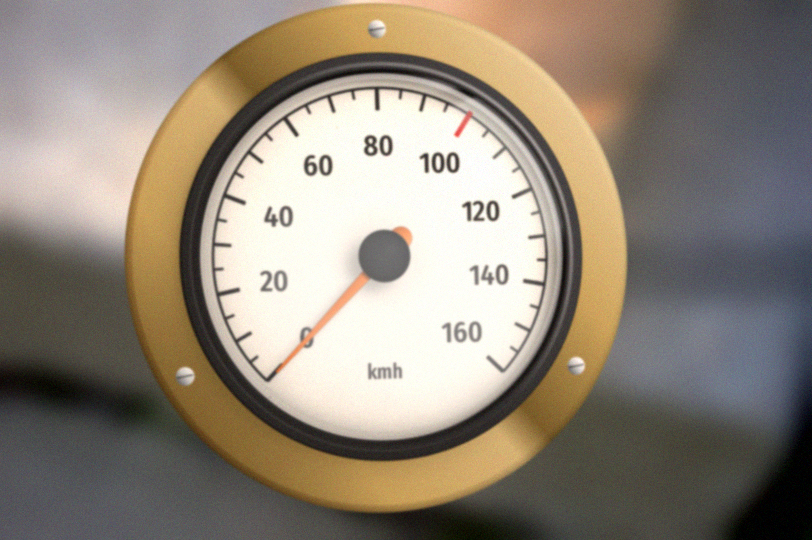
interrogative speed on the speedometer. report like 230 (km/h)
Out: 0 (km/h)
